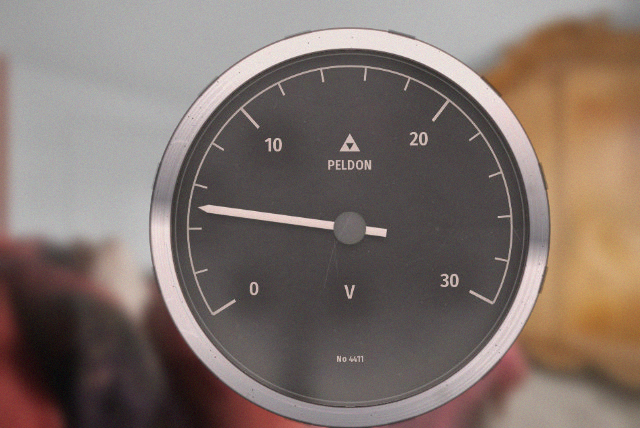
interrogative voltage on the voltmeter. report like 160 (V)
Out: 5 (V)
